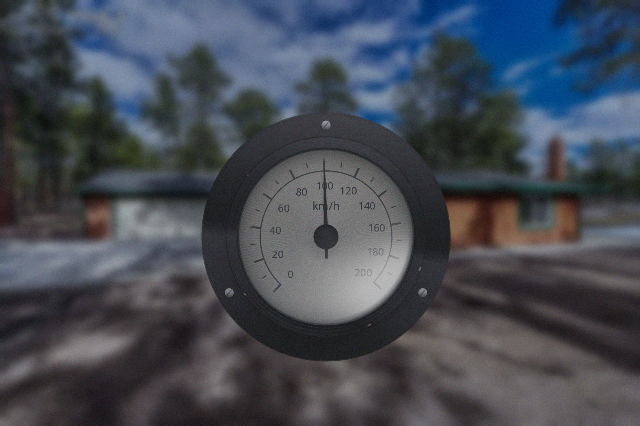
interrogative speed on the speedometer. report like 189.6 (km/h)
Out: 100 (km/h)
